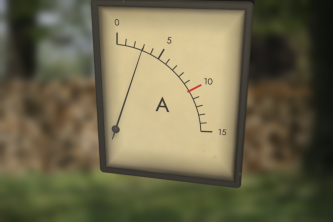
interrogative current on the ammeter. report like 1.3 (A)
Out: 3 (A)
